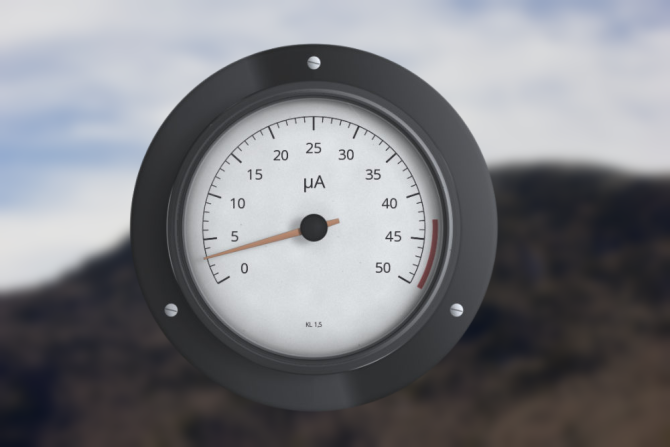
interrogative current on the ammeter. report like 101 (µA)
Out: 3 (µA)
